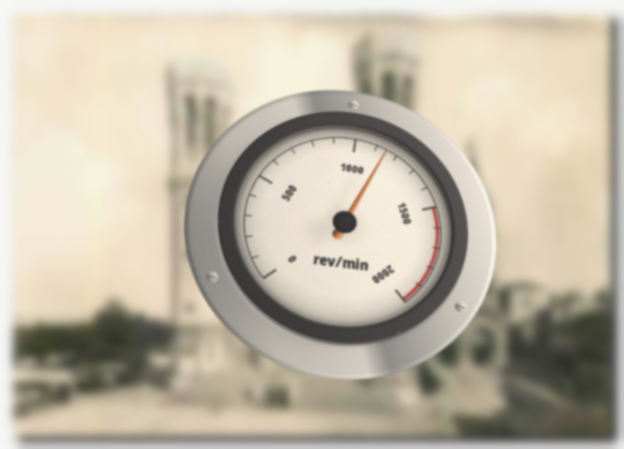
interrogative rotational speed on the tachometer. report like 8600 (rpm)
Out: 1150 (rpm)
